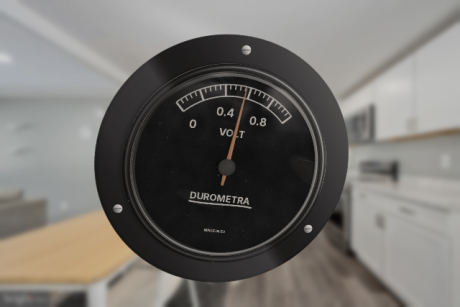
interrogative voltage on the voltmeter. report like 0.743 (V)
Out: 0.56 (V)
